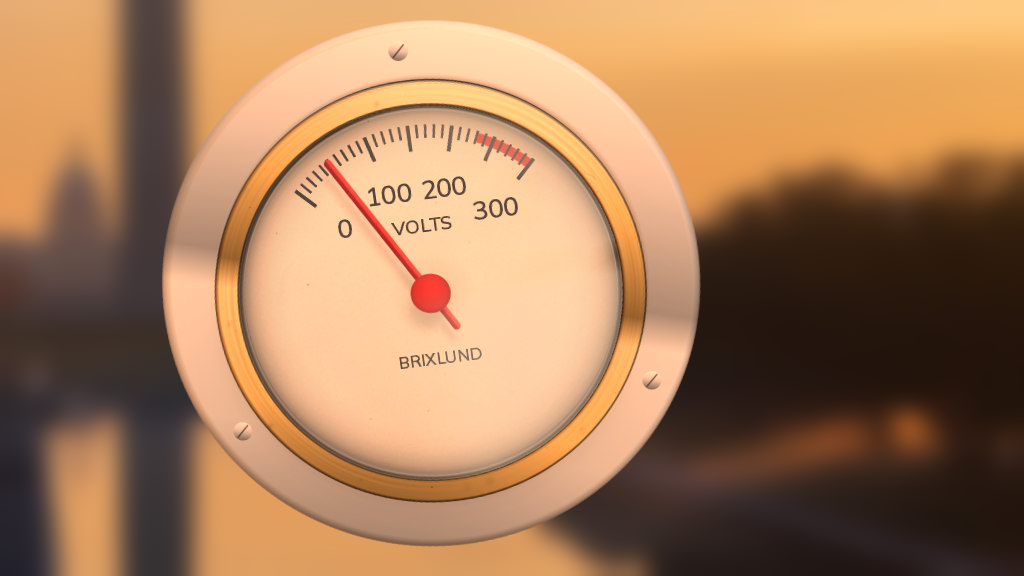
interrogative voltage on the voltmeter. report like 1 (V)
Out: 50 (V)
